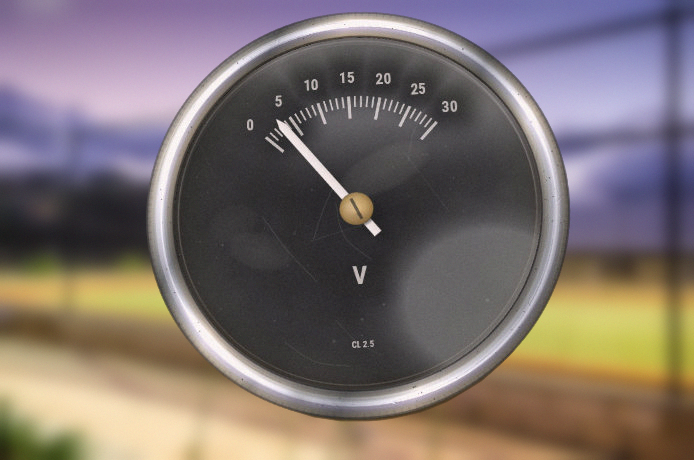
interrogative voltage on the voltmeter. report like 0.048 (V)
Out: 3 (V)
